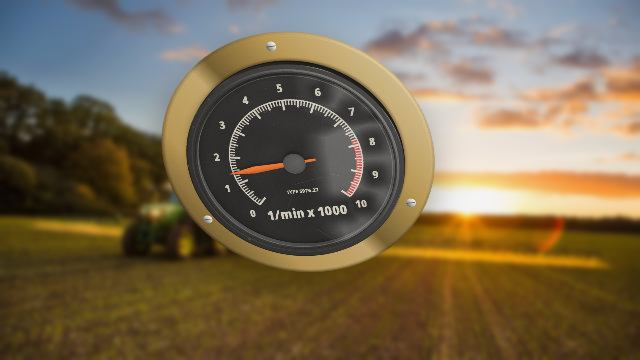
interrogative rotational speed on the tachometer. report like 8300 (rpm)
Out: 1500 (rpm)
